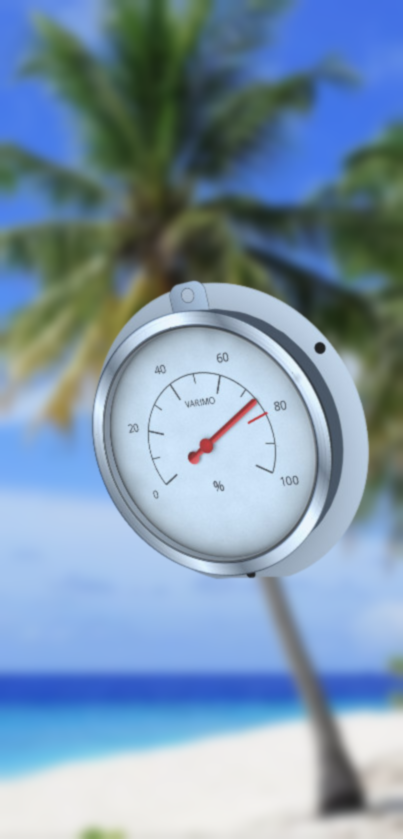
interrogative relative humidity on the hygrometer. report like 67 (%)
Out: 75 (%)
